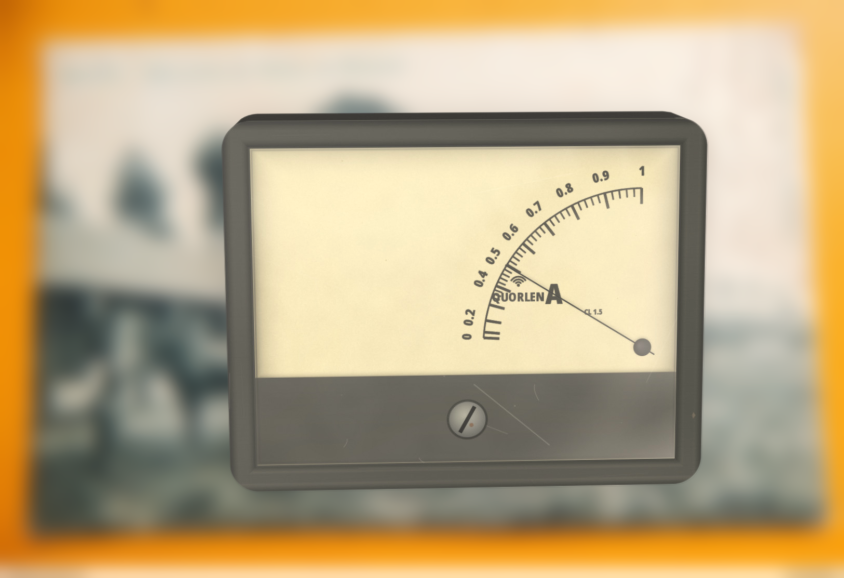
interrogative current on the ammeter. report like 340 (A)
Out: 0.5 (A)
